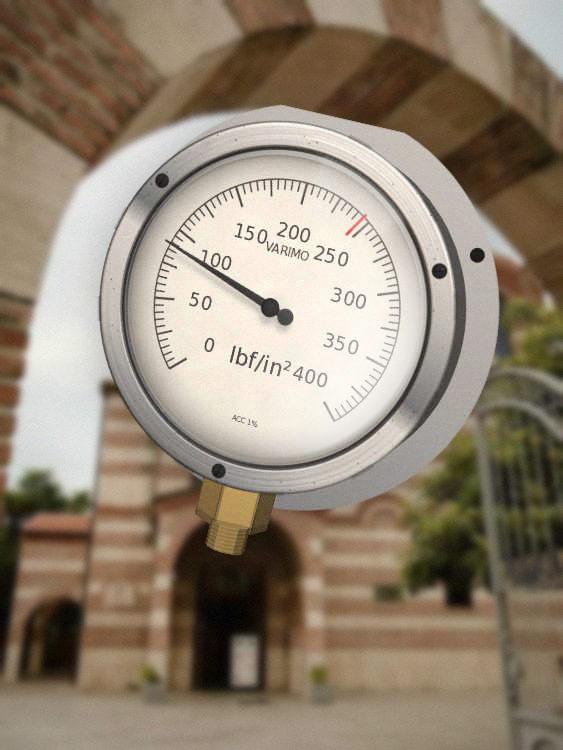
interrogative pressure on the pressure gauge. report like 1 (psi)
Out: 90 (psi)
